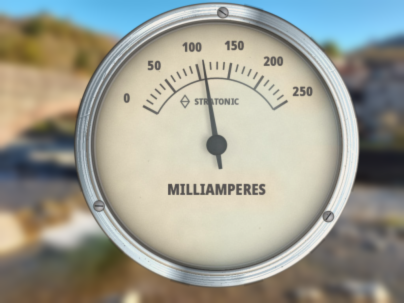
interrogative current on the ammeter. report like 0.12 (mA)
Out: 110 (mA)
